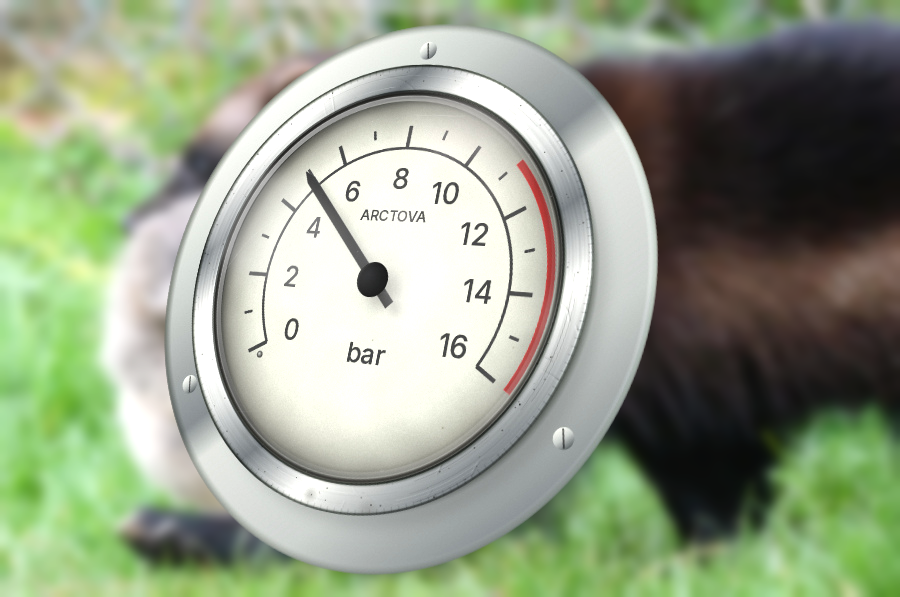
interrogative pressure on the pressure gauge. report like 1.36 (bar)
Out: 5 (bar)
